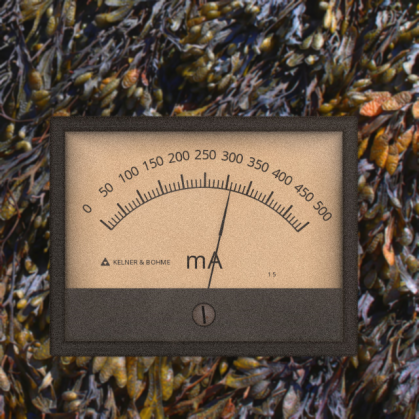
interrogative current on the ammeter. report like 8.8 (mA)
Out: 310 (mA)
